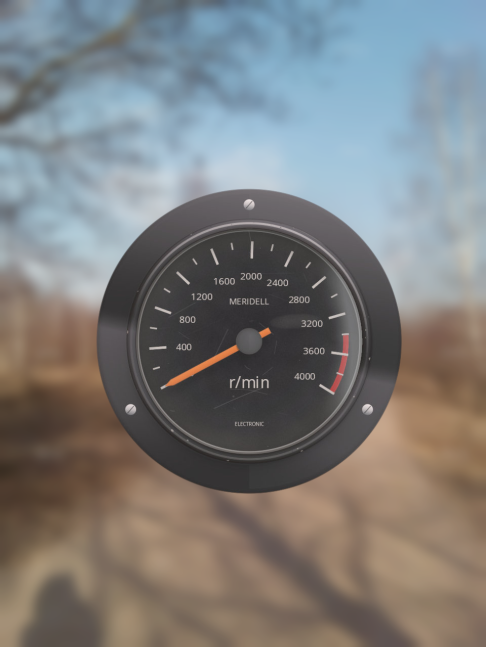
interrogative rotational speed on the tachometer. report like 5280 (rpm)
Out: 0 (rpm)
